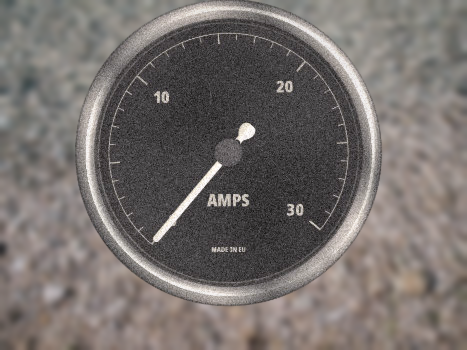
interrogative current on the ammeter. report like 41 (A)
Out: 0 (A)
